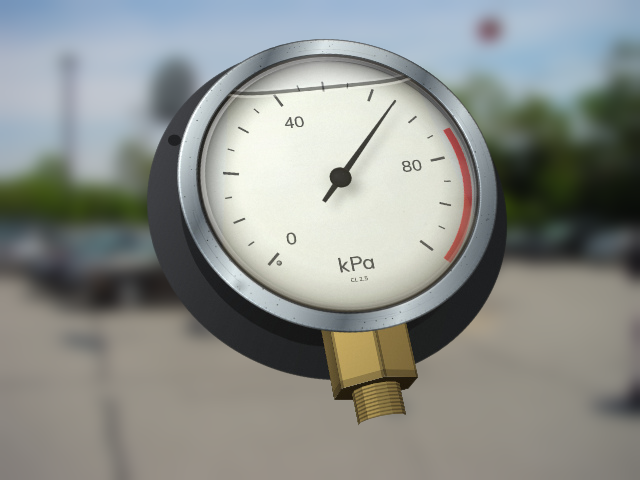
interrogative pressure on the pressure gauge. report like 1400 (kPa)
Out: 65 (kPa)
